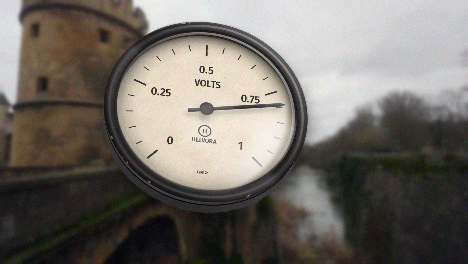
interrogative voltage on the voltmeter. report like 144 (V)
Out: 0.8 (V)
